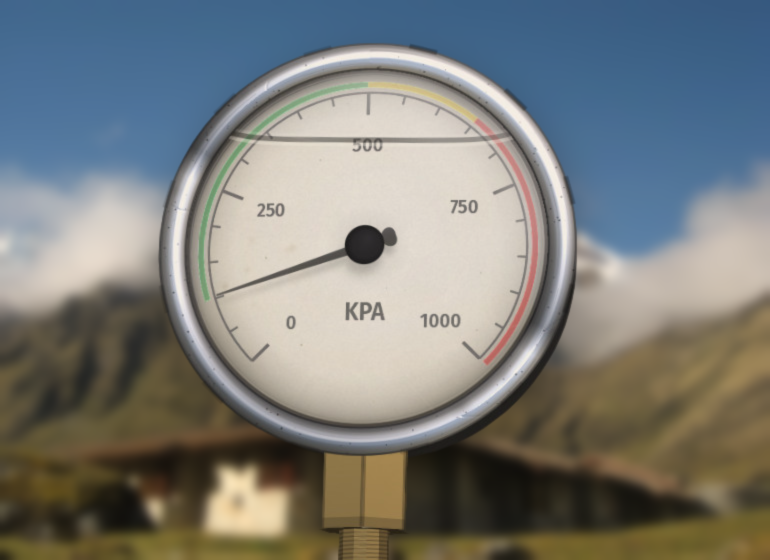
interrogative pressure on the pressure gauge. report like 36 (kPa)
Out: 100 (kPa)
